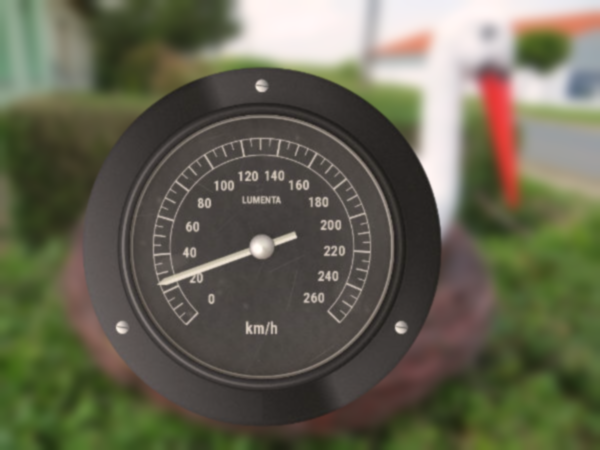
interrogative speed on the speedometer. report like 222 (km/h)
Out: 25 (km/h)
